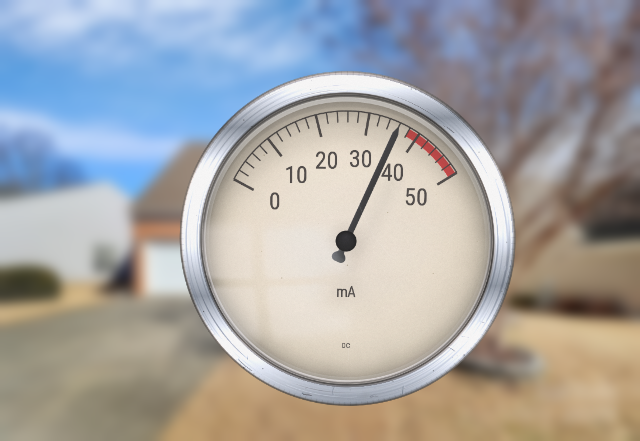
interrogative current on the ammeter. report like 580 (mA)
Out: 36 (mA)
